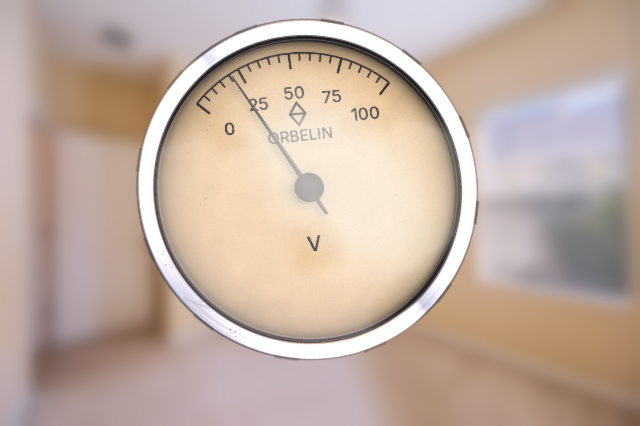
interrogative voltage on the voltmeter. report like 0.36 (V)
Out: 20 (V)
